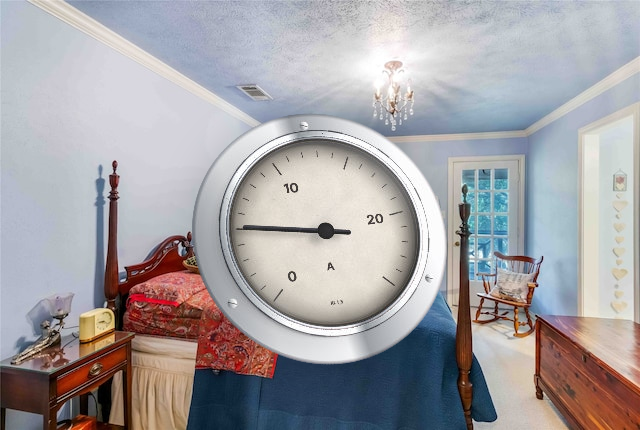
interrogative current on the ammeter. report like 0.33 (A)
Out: 5 (A)
